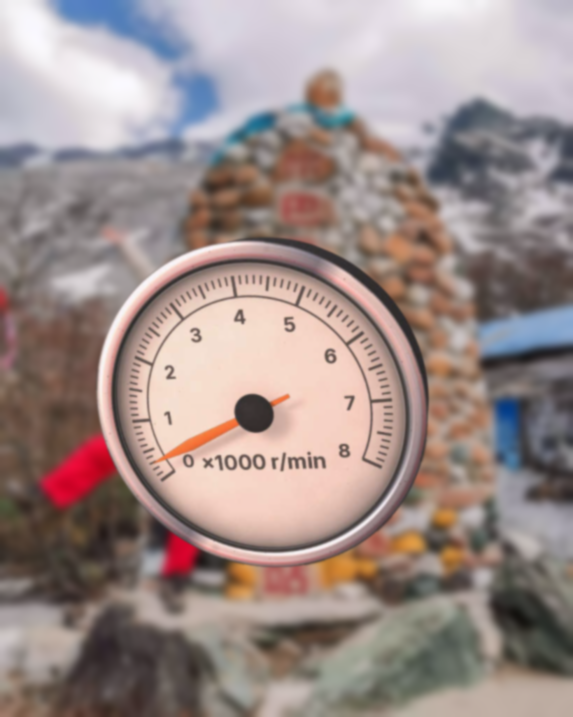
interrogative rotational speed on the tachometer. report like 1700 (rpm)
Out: 300 (rpm)
